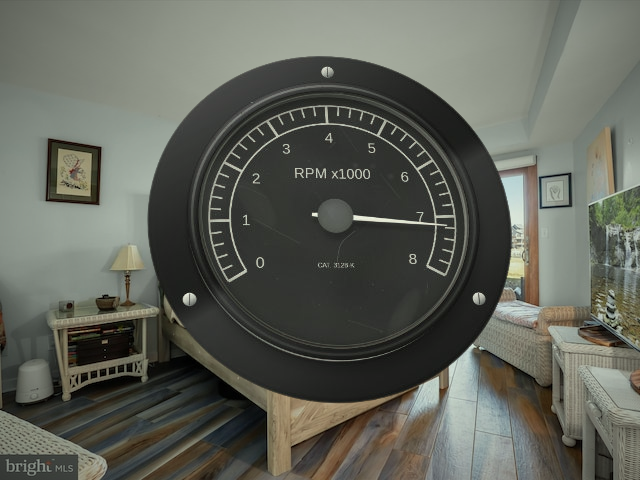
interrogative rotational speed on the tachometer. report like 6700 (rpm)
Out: 7200 (rpm)
